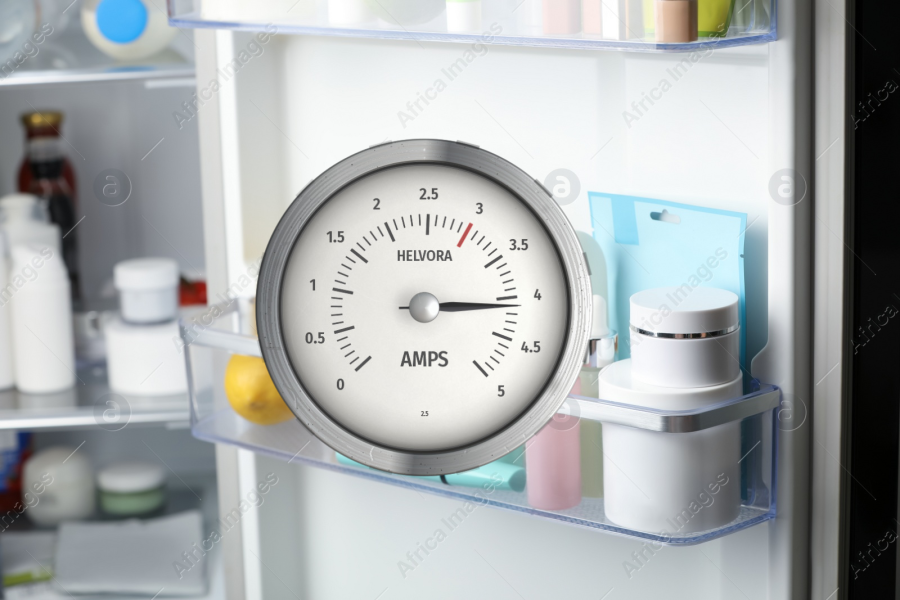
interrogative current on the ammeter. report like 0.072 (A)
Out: 4.1 (A)
